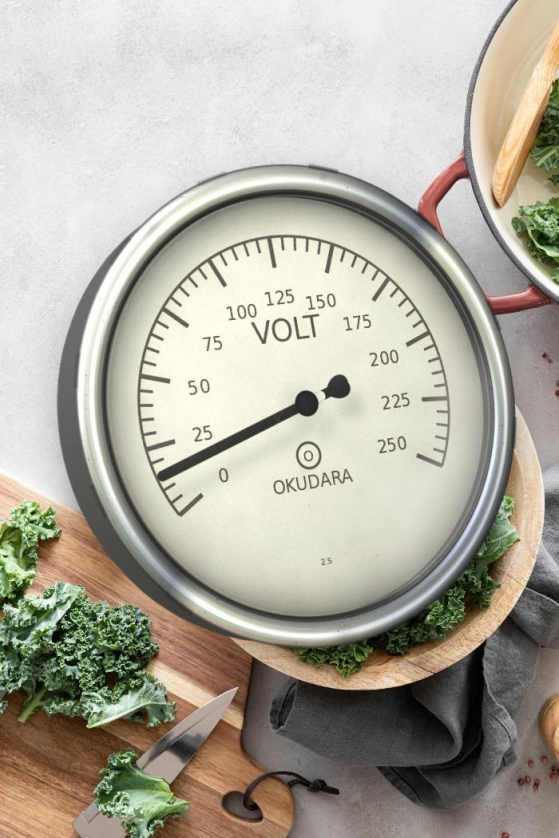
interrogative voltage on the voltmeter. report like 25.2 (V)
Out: 15 (V)
